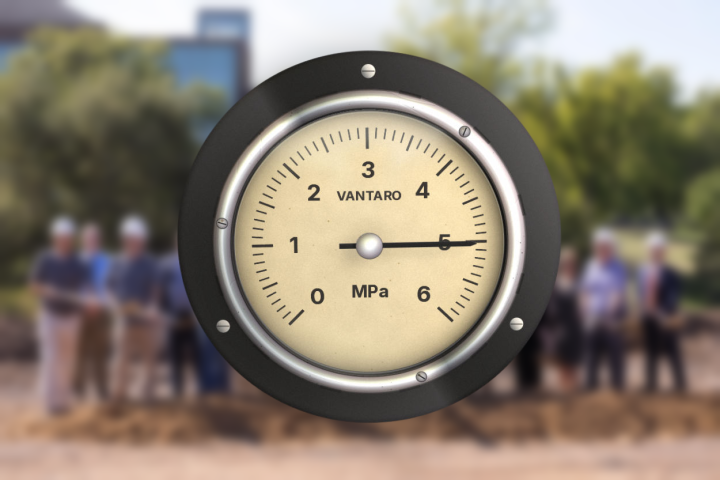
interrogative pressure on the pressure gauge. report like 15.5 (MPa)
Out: 5 (MPa)
